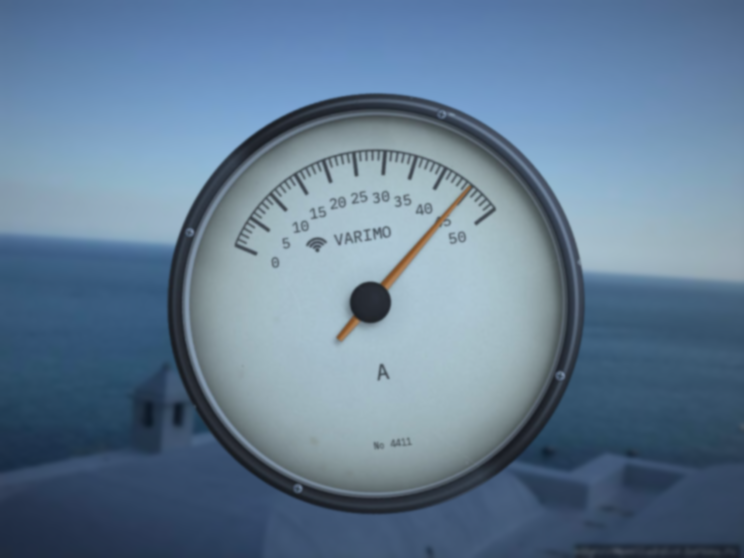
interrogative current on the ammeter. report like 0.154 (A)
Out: 45 (A)
